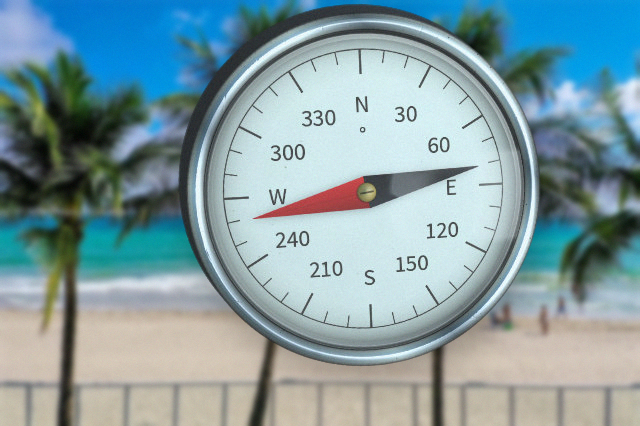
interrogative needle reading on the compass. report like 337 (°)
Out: 260 (°)
